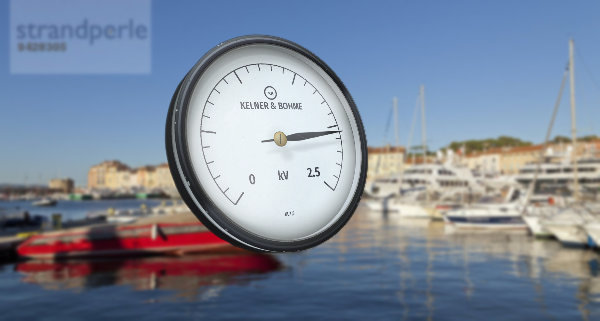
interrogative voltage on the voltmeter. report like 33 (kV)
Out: 2.05 (kV)
